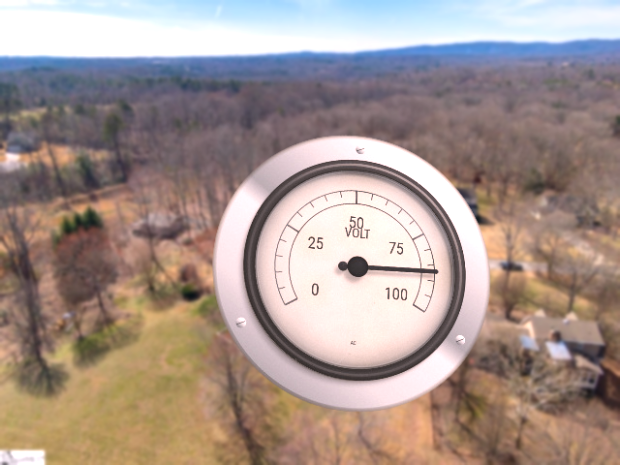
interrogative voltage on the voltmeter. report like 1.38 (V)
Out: 87.5 (V)
